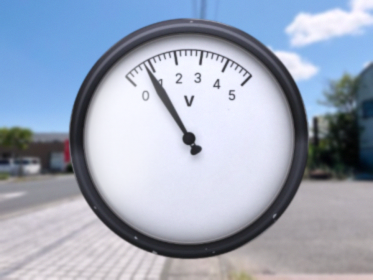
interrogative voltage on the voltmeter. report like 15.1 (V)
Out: 0.8 (V)
